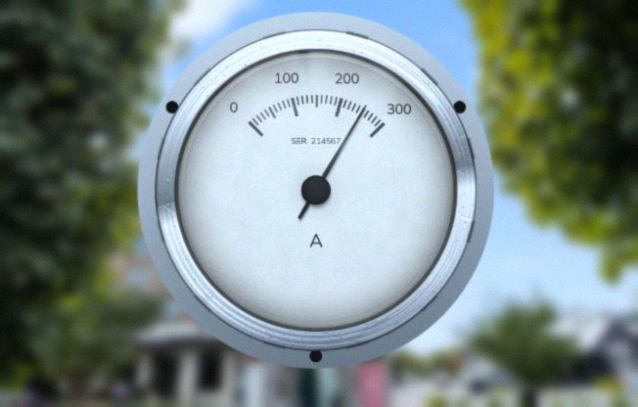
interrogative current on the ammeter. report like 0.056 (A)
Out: 250 (A)
